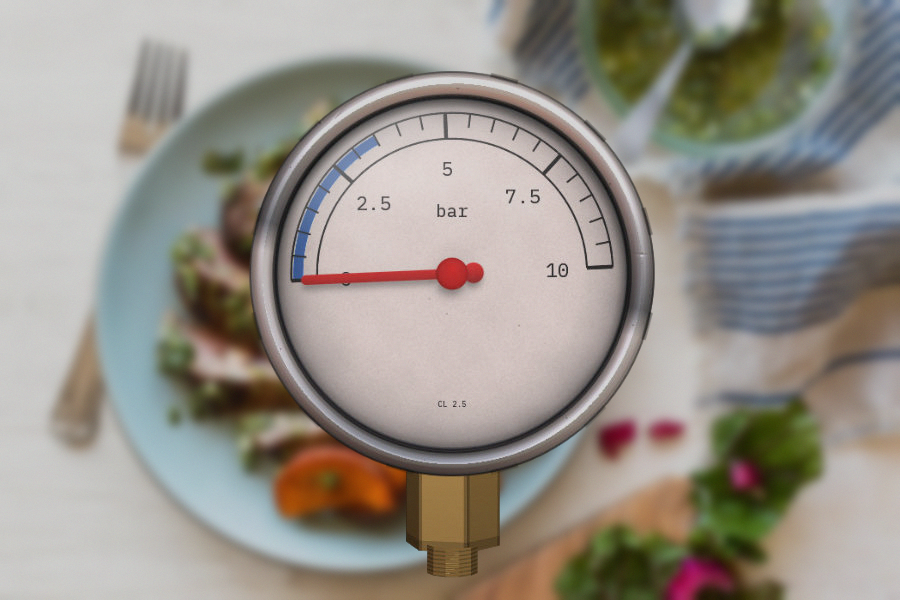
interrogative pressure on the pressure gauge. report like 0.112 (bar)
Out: 0 (bar)
